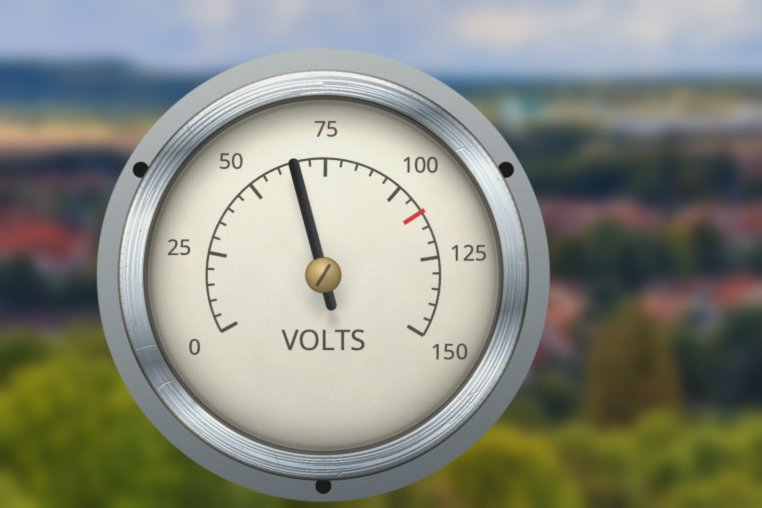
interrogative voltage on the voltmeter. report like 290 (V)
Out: 65 (V)
